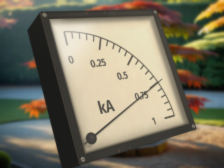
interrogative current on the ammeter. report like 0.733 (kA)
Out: 0.75 (kA)
